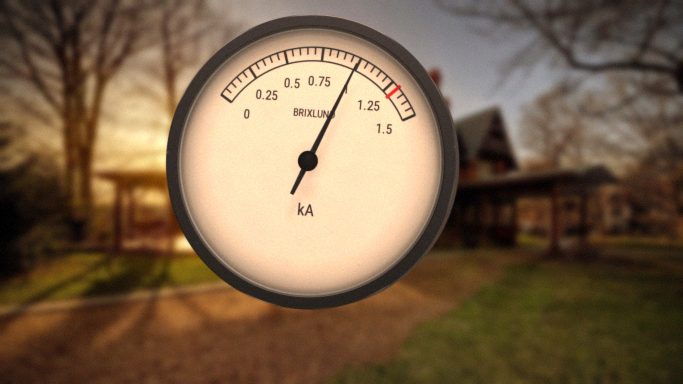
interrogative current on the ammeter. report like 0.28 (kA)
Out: 1 (kA)
